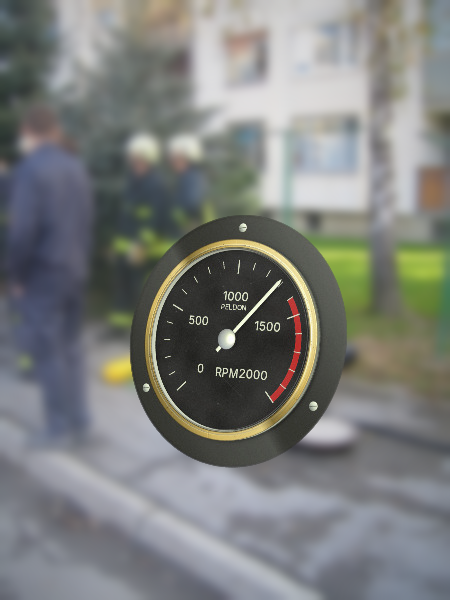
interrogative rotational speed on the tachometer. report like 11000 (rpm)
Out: 1300 (rpm)
